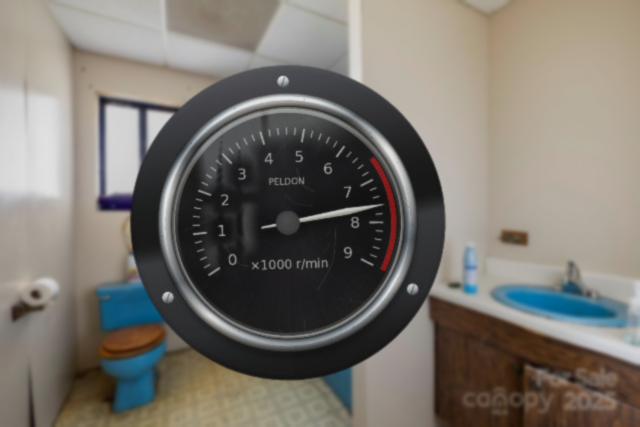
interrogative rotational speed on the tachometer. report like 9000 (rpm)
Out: 7600 (rpm)
